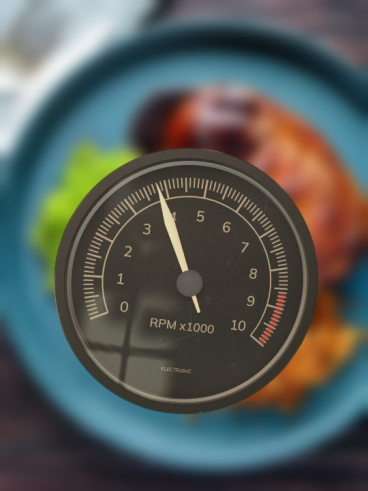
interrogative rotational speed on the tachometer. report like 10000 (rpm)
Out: 3800 (rpm)
